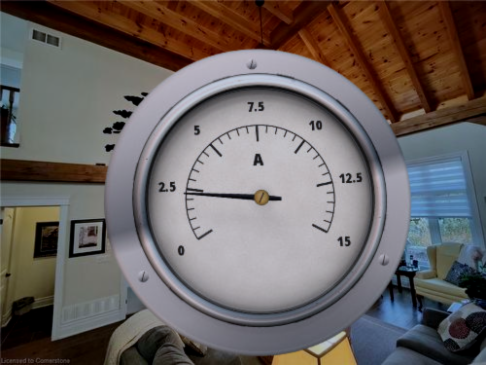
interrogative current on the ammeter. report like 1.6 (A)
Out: 2.25 (A)
